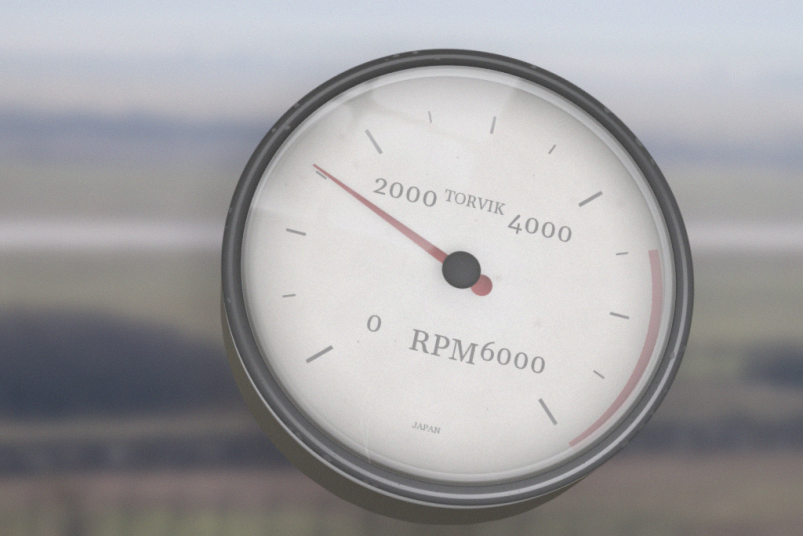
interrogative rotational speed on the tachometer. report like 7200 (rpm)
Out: 1500 (rpm)
